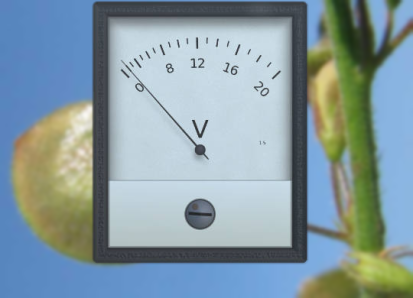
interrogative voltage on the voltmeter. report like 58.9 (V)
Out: 2 (V)
